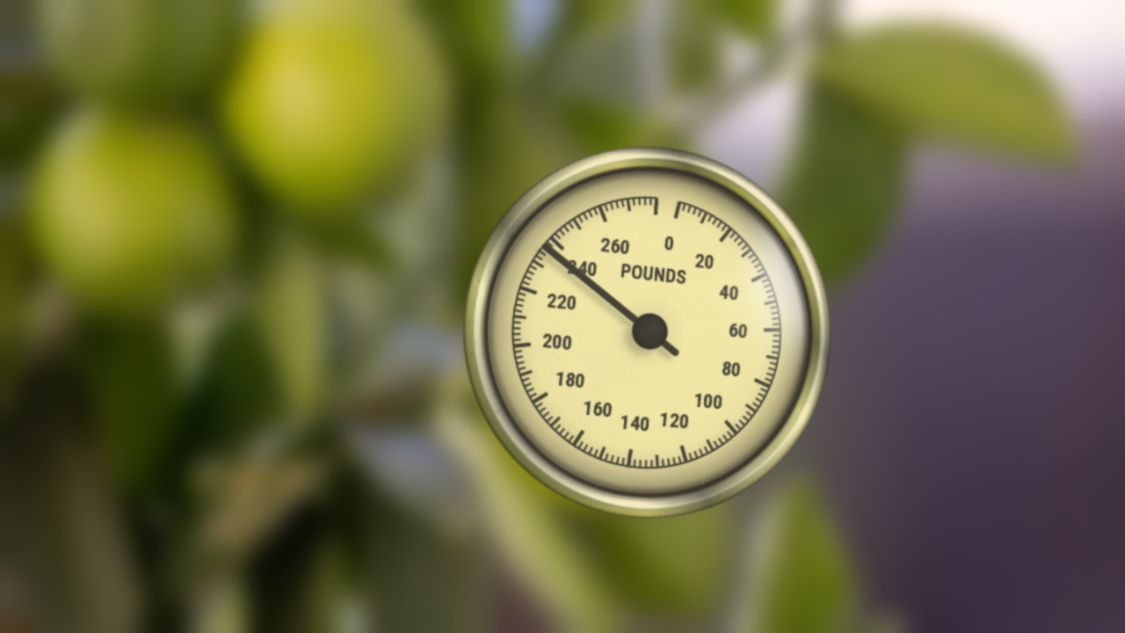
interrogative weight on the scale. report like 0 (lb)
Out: 236 (lb)
